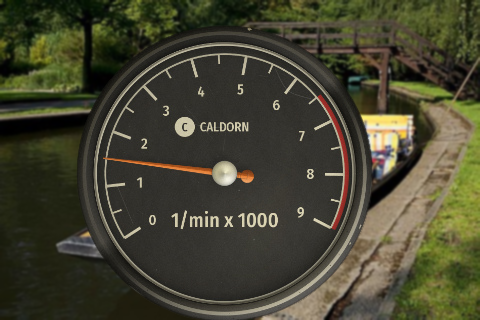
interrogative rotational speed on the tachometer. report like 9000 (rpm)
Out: 1500 (rpm)
